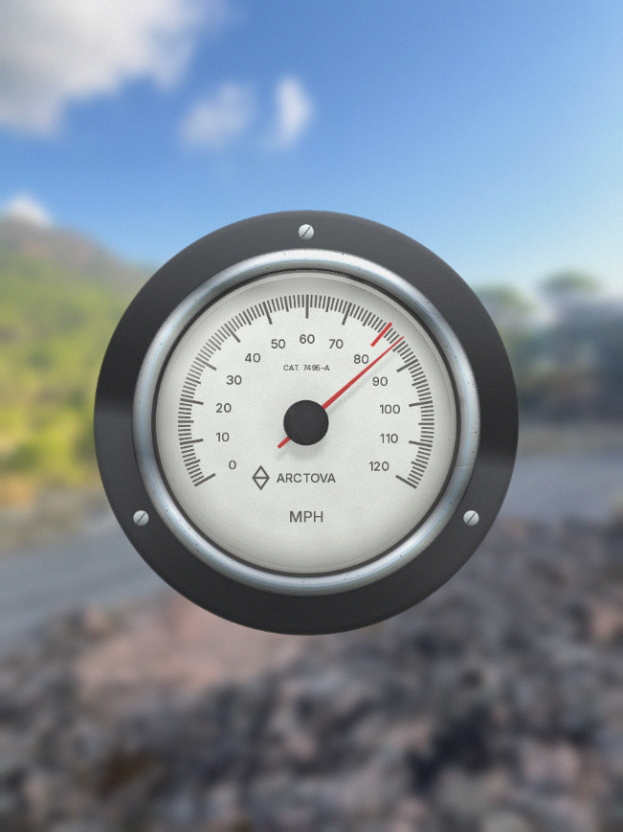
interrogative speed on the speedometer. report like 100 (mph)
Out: 84 (mph)
